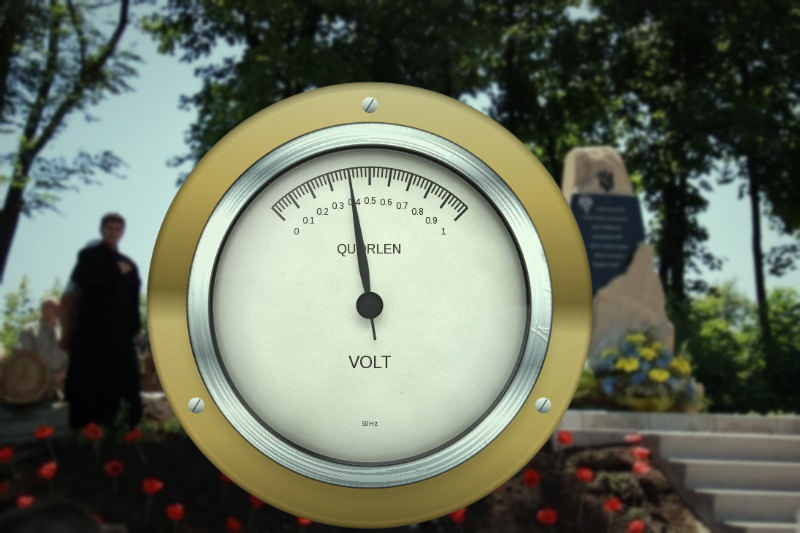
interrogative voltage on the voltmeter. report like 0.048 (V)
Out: 0.4 (V)
